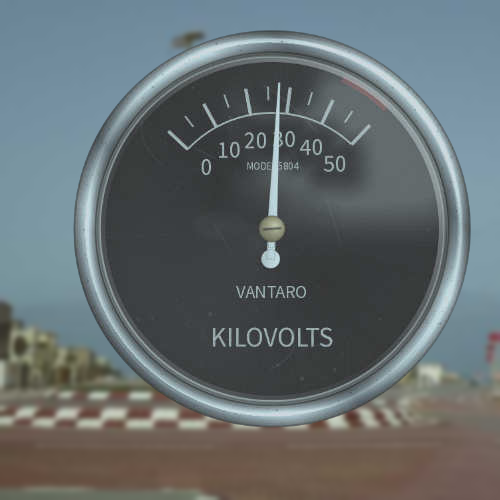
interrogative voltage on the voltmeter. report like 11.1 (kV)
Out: 27.5 (kV)
